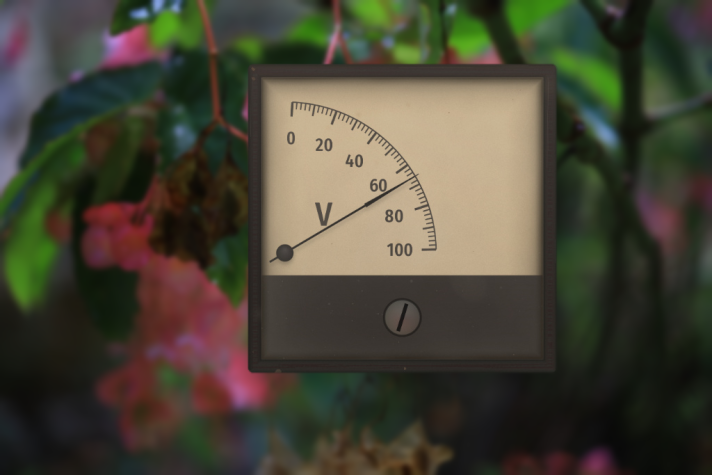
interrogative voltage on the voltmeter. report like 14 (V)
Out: 66 (V)
